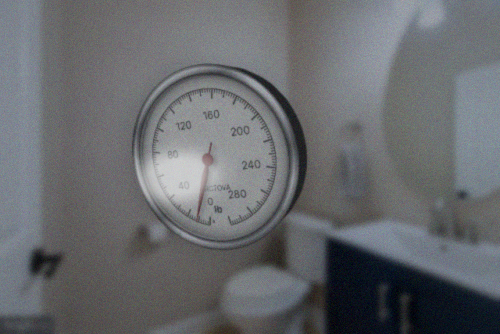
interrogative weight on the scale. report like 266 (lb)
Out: 10 (lb)
